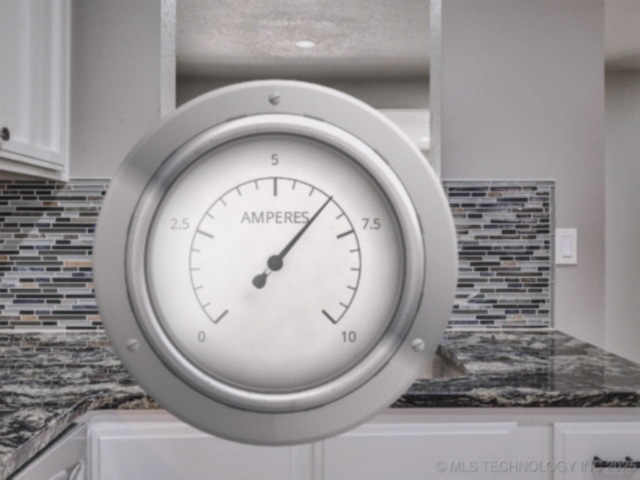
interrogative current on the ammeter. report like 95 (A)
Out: 6.5 (A)
